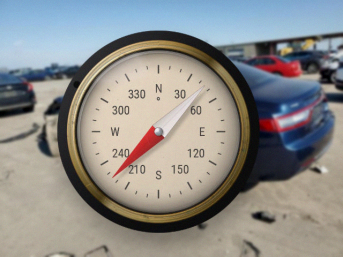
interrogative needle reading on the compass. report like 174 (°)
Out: 225 (°)
